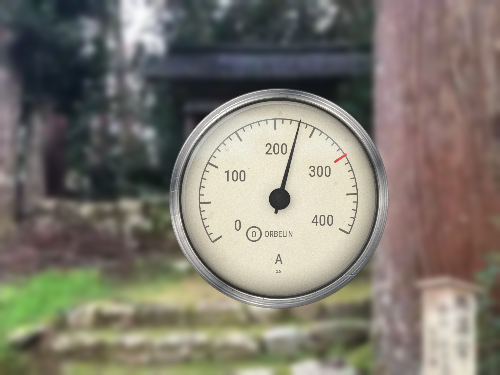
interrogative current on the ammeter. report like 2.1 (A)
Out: 230 (A)
